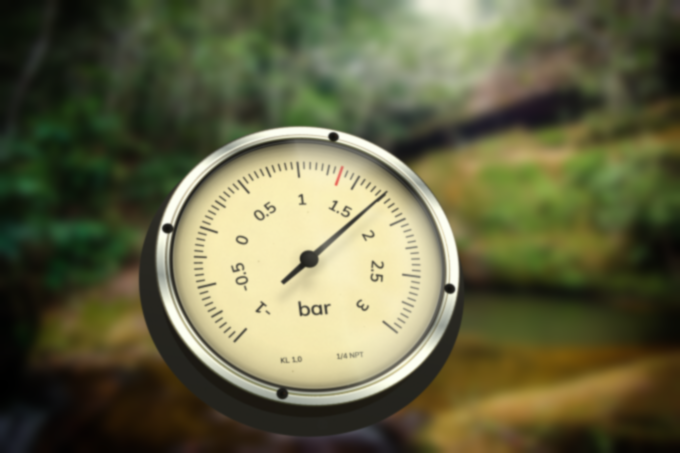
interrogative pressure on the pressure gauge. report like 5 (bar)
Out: 1.75 (bar)
